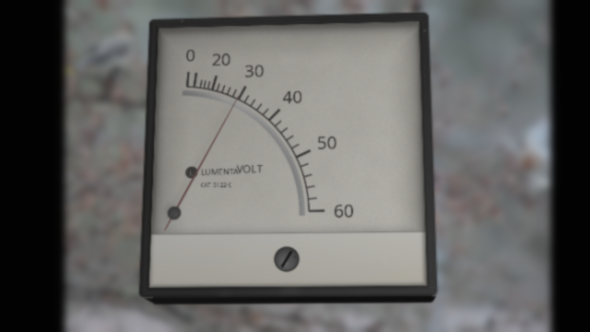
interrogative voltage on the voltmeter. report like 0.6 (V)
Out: 30 (V)
